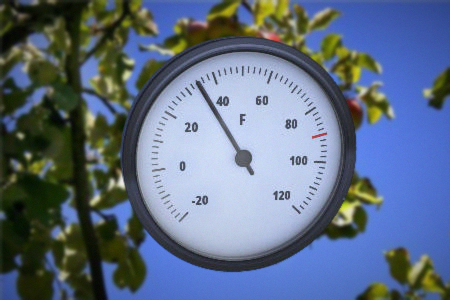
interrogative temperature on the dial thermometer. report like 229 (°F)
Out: 34 (°F)
